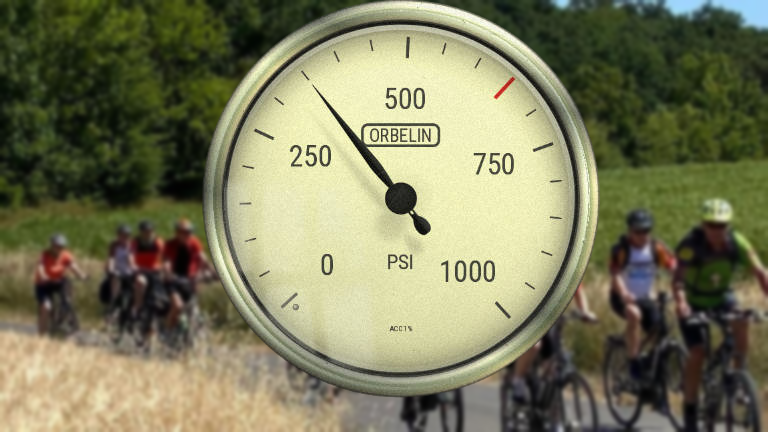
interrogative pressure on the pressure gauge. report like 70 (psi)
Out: 350 (psi)
